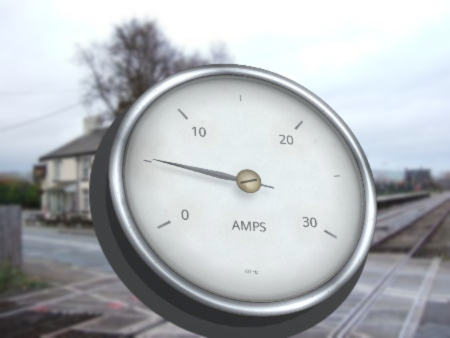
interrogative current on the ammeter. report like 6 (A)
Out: 5 (A)
